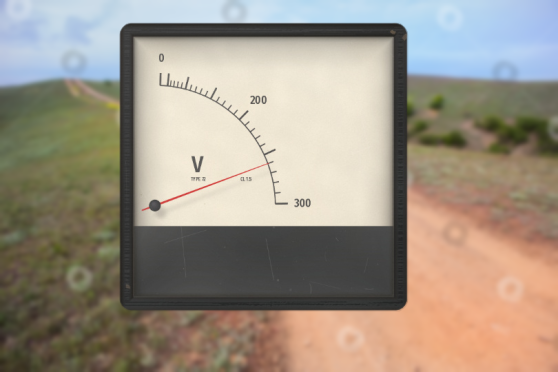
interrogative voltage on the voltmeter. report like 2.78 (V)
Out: 260 (V)
